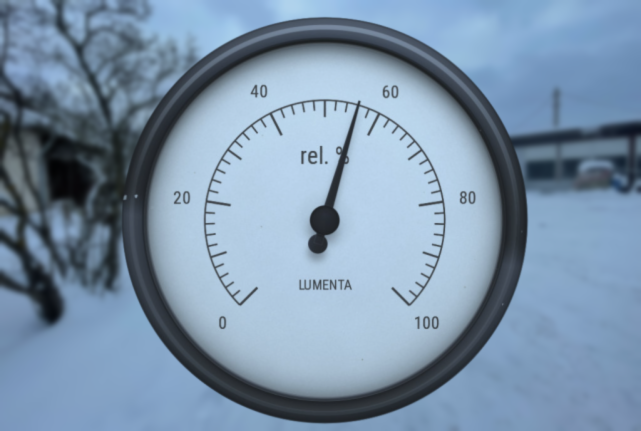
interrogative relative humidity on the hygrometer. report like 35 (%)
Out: 56 (%)
